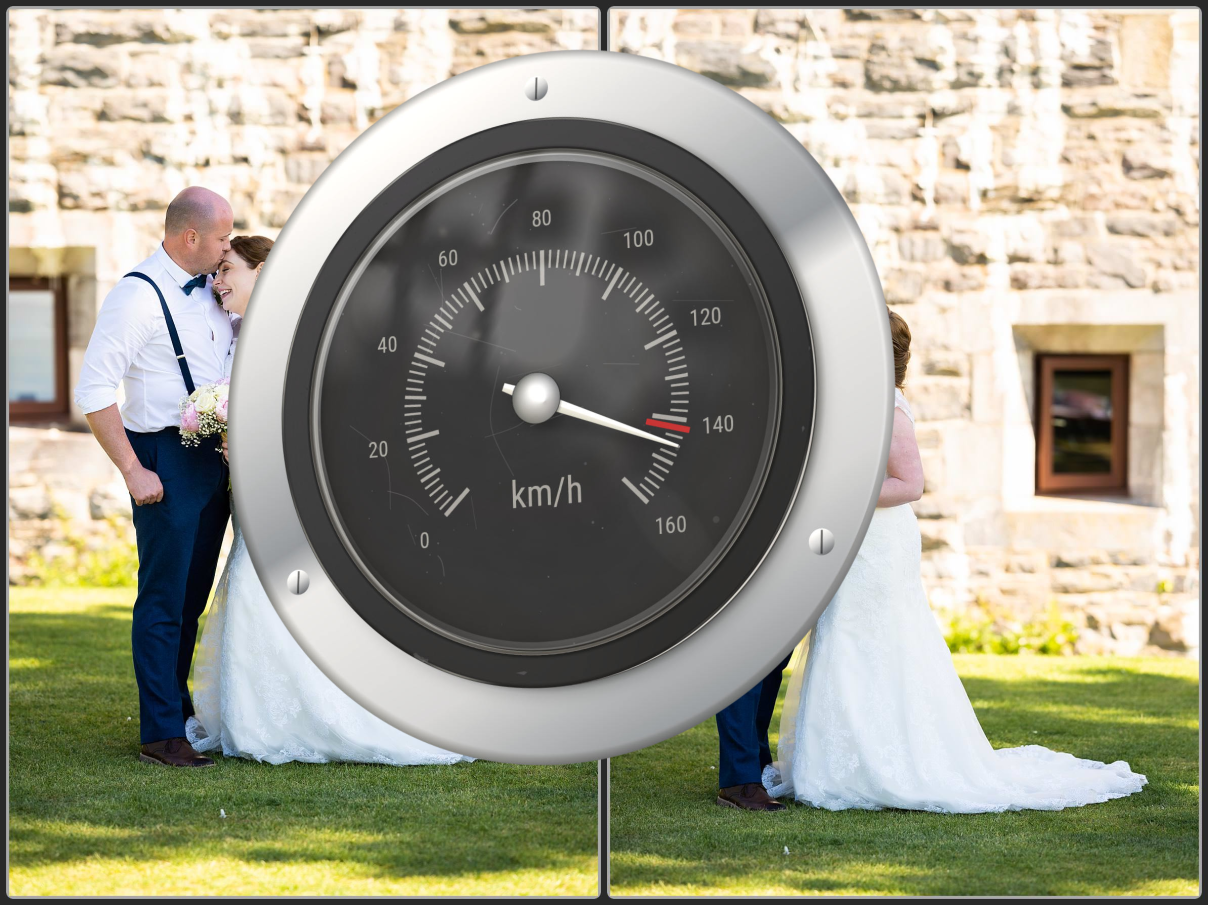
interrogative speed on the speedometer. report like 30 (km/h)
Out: 146 (km/h)
